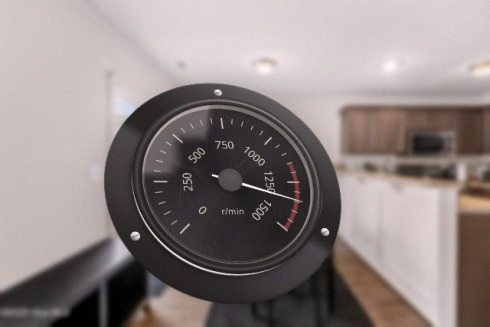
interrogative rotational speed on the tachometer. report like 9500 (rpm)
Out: 1350 (rpm)
